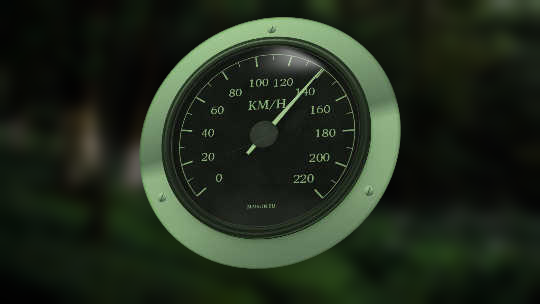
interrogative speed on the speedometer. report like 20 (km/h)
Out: 140 (km/h)
